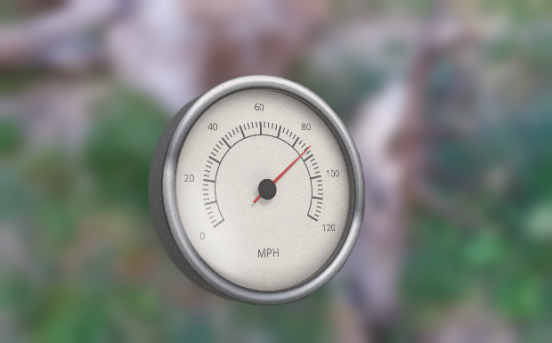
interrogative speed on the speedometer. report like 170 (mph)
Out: 86 (mph)
